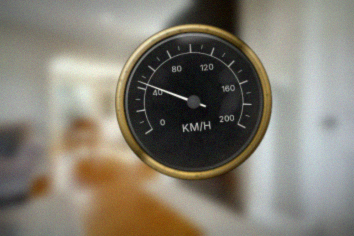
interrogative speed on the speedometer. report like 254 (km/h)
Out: 45 (km/h)
